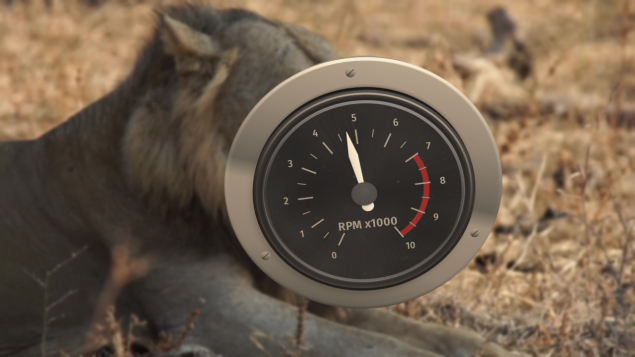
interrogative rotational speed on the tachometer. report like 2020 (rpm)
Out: 4750 (rpm)
